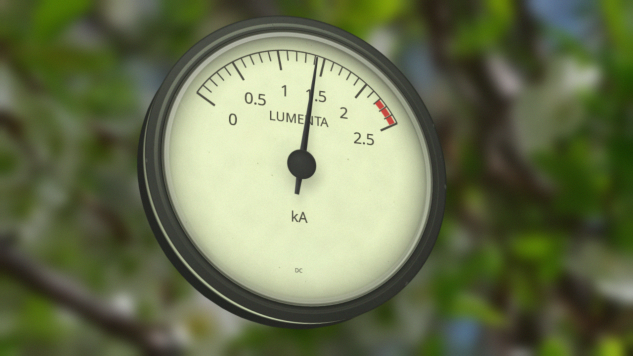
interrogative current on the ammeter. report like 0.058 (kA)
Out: 1.4 (kA)
